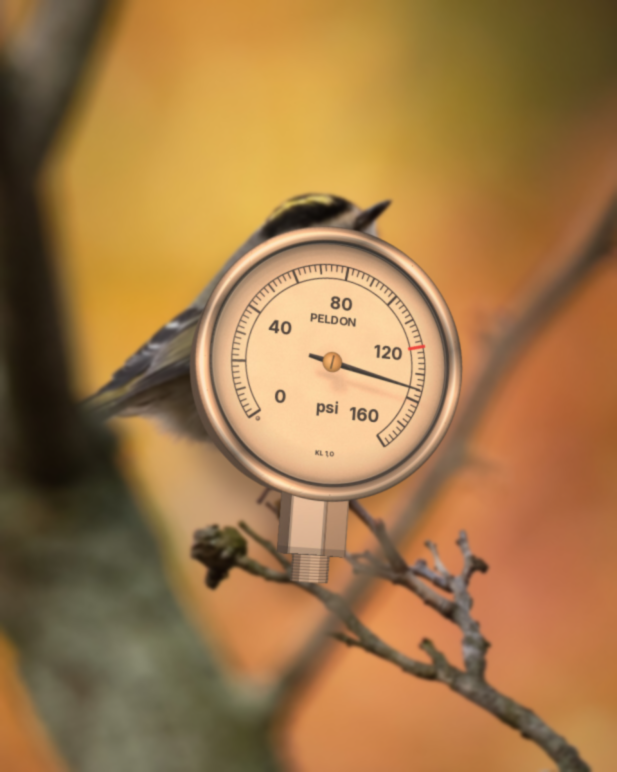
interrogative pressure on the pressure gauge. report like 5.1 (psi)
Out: 136 (psi)
